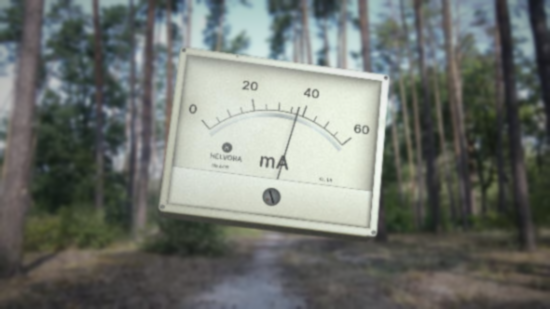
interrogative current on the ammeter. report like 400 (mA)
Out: 37.5 (mA)
